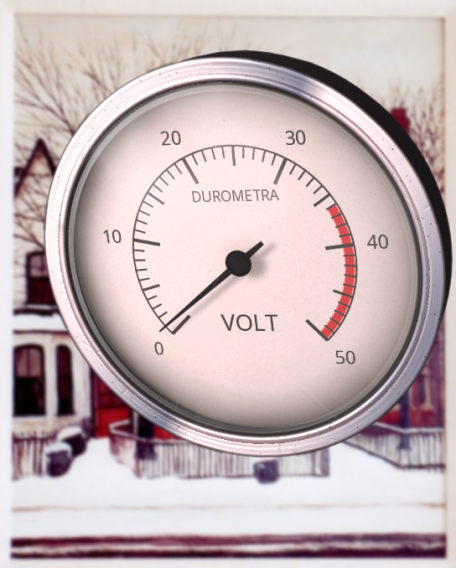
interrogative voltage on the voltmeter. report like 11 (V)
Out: 1 (V)
